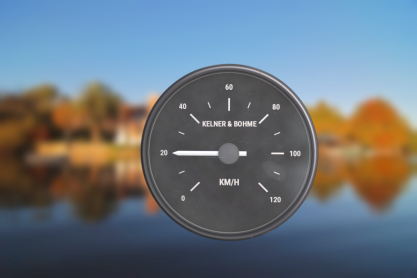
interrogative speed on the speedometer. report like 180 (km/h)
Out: 20 (km/h)
